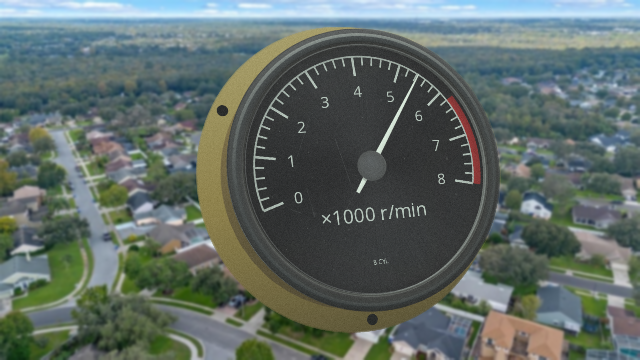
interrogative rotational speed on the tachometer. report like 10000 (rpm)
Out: 5400 (rpm)
